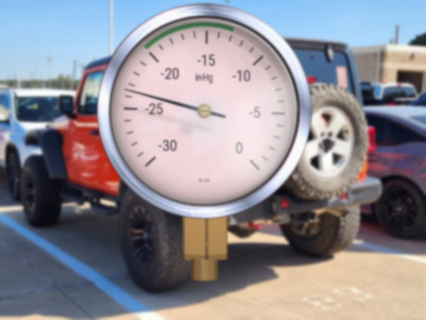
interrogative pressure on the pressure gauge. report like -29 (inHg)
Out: -23.5 (inHg)
